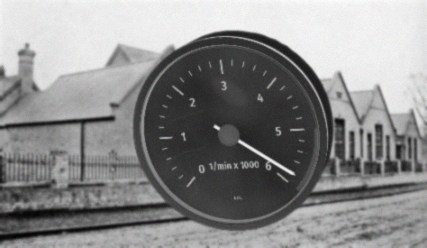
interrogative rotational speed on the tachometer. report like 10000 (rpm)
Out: 5800 (rpm)
